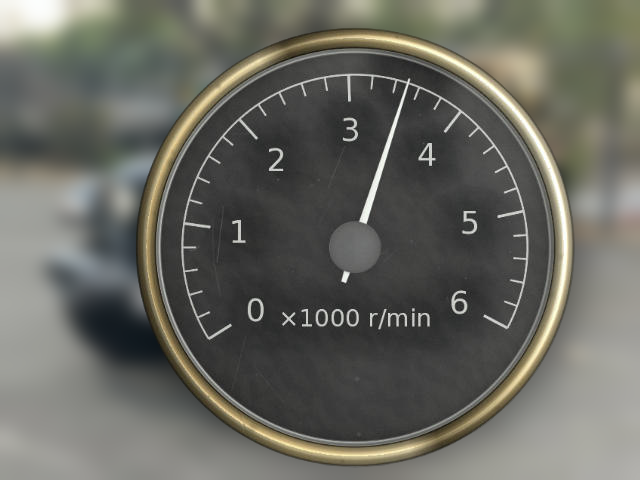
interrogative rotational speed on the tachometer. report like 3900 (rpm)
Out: 3500 (rpm)
